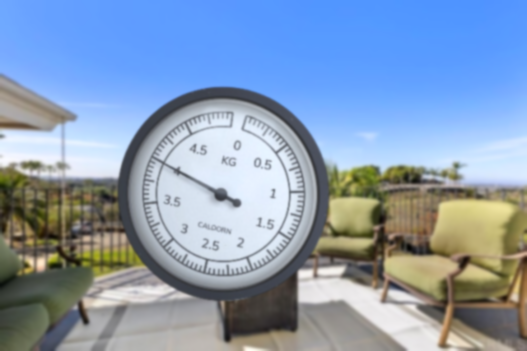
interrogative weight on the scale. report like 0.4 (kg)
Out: 4 (kg)
